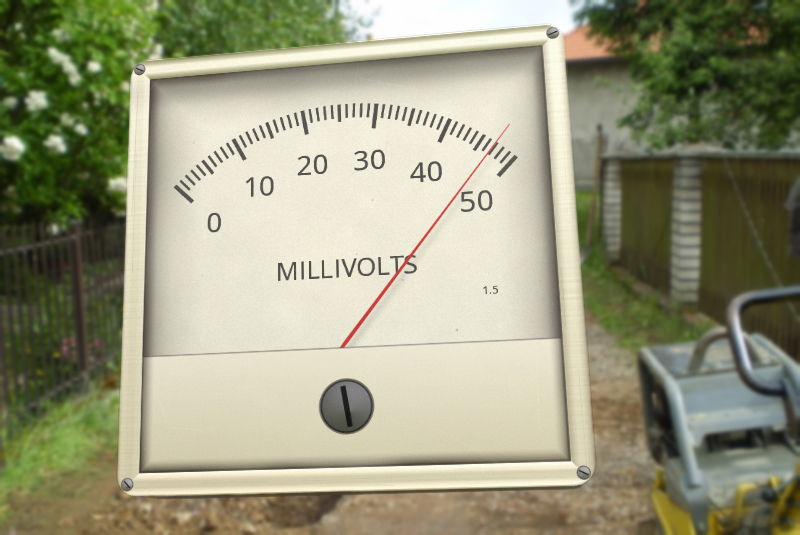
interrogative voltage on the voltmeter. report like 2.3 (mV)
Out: 47 (mV)
